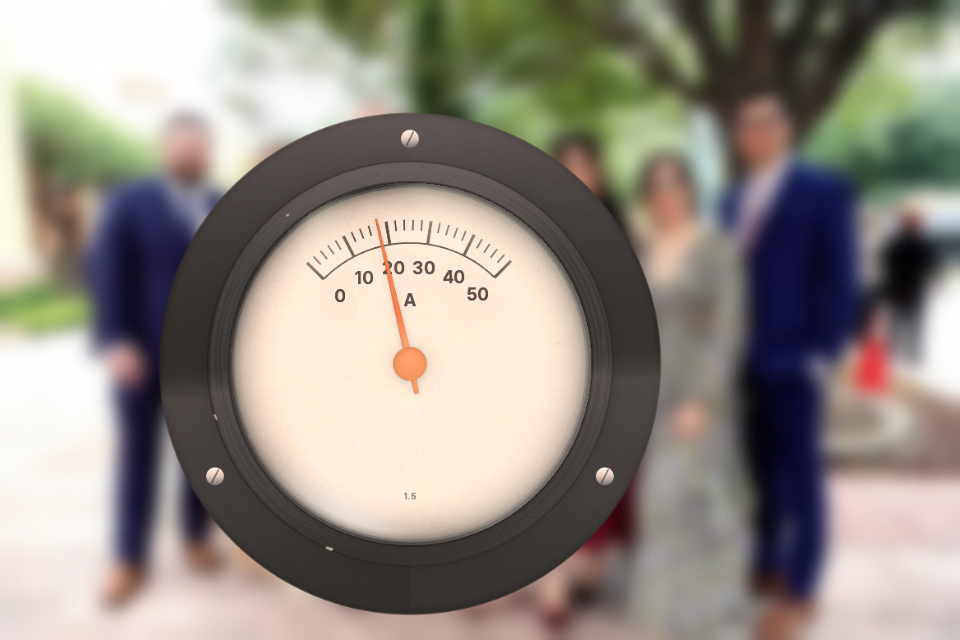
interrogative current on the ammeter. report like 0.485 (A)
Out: 18 (A)
